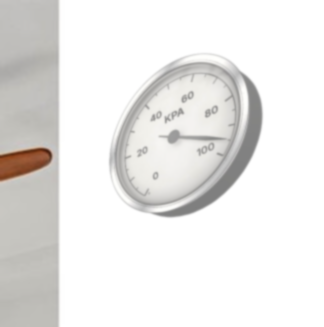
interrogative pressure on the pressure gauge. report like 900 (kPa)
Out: 95 (kPa)
